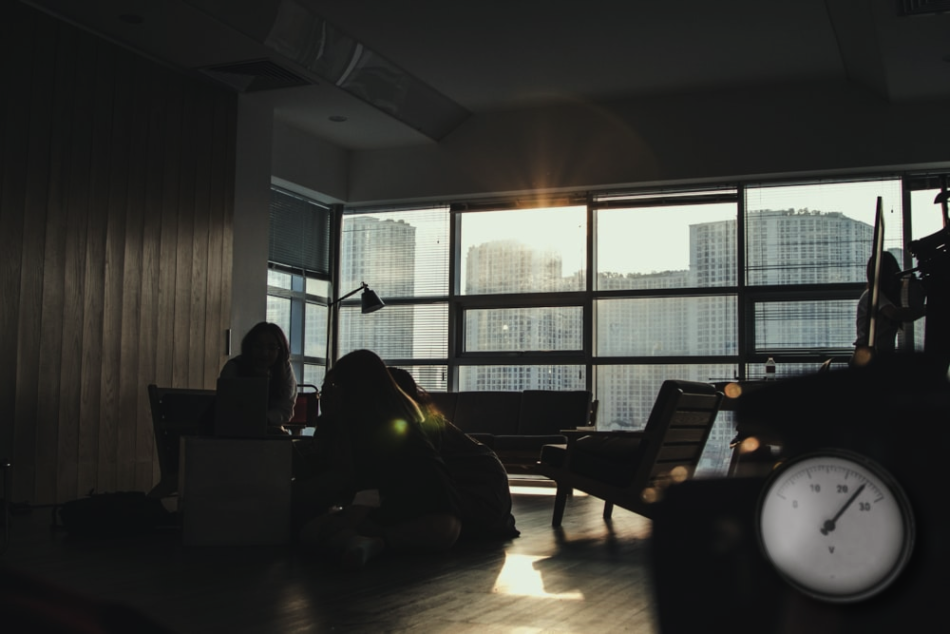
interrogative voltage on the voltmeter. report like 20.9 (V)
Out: 25 (V)
